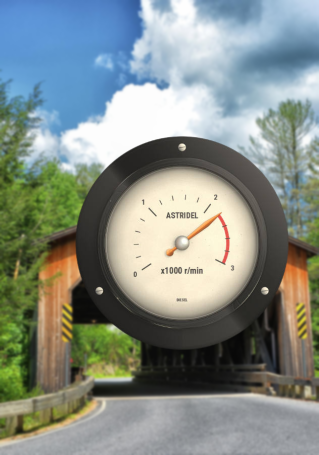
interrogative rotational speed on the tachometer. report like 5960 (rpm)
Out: 2200 (rpm)
